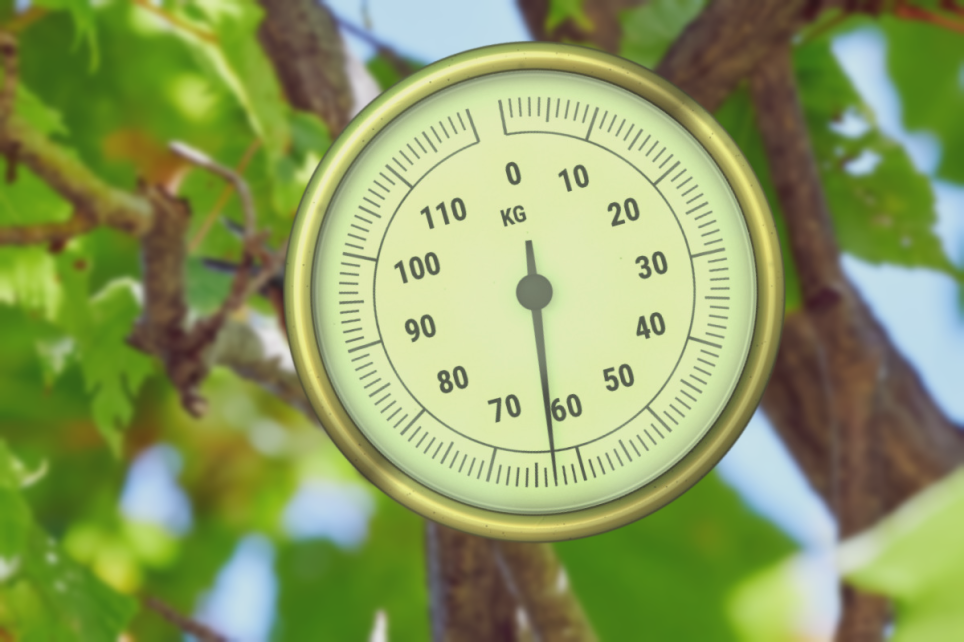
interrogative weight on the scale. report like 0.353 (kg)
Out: 63 (kg)
